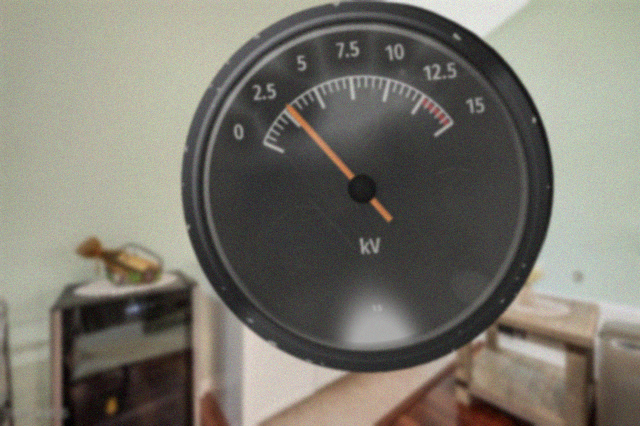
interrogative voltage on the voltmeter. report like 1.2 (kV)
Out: 3 (kV)
